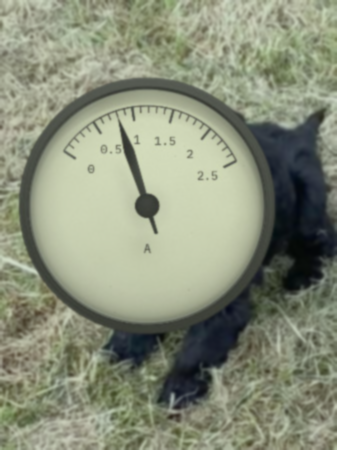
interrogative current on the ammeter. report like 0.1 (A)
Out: 0.8 (A)
